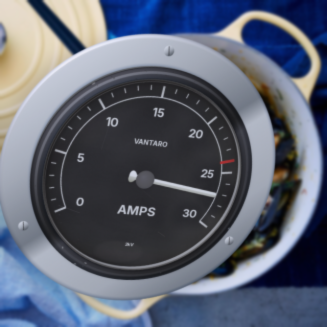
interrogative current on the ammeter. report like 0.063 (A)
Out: 27 (A)
